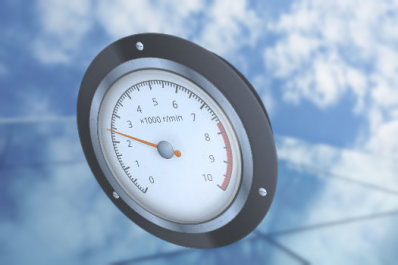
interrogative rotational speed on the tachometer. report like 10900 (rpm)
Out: 2500 (rpm)
